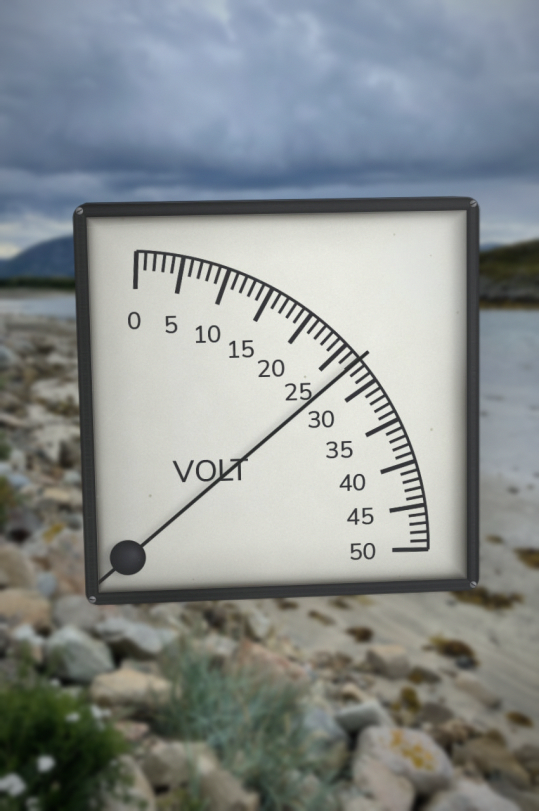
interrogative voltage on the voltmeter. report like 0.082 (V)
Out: 27 (V)
